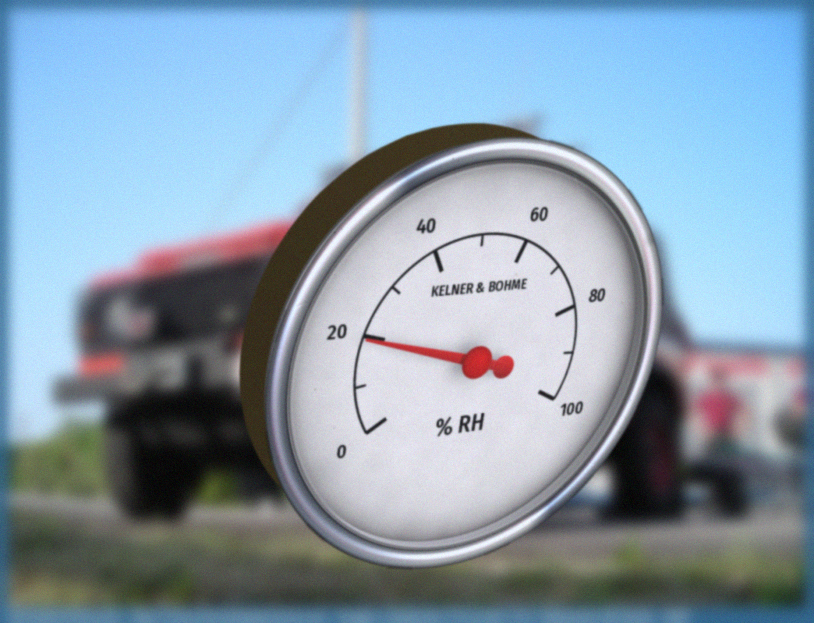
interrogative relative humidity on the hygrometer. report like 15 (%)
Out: 20 (%)
